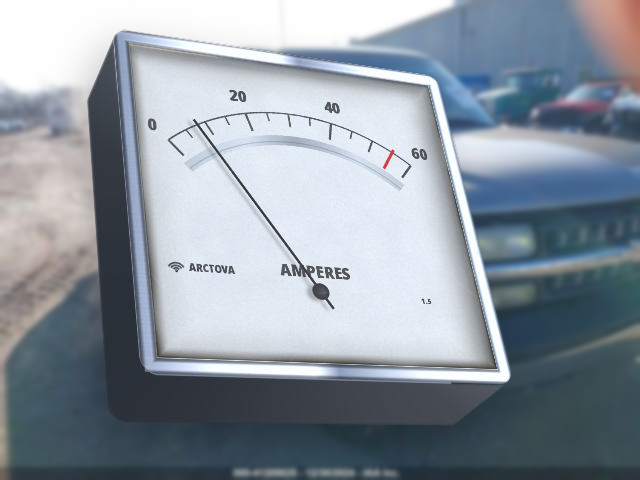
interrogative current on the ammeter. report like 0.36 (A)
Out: 7.5 (A)
